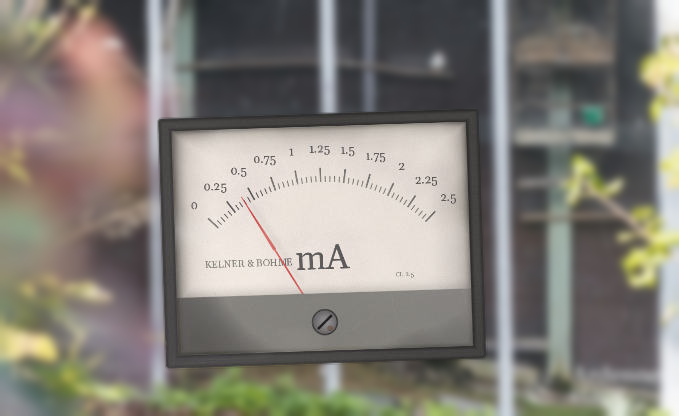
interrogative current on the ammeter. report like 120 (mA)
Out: 0.4 (mA)
